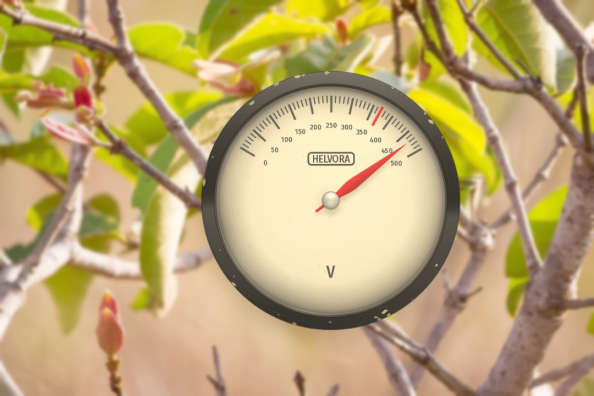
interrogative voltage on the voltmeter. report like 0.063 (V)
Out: 470 (V)
